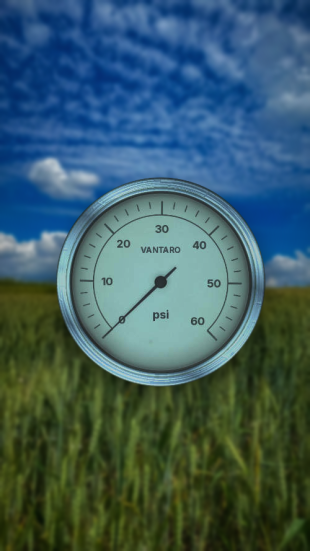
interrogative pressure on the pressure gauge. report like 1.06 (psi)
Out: 0 (psi)
